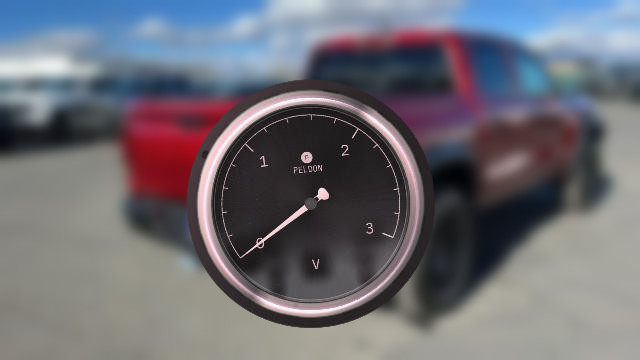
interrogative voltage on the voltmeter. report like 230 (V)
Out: 0 (V)
